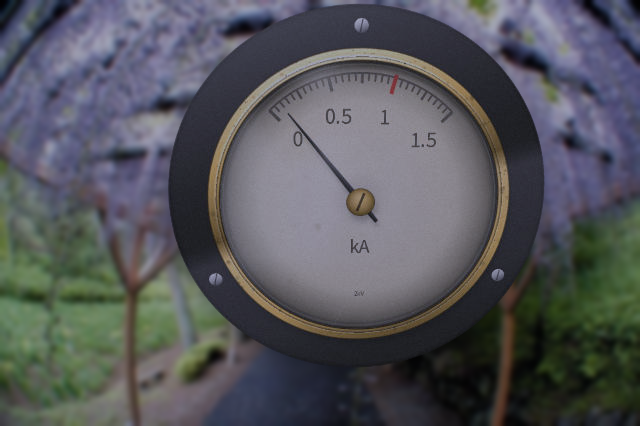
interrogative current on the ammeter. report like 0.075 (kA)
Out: 0.1 (kA)
